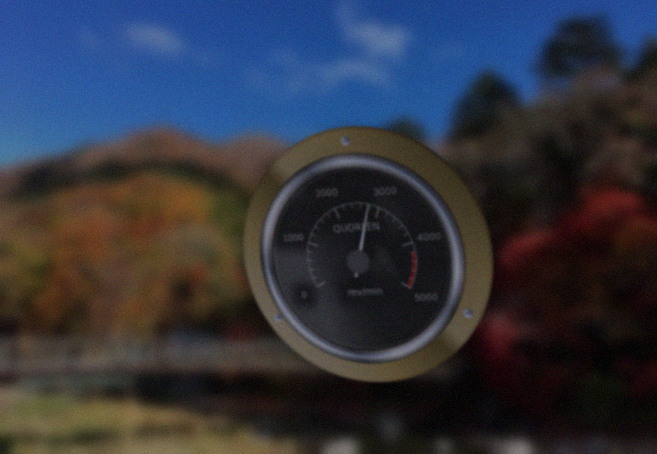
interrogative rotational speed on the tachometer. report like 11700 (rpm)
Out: 2800 (rpm)
